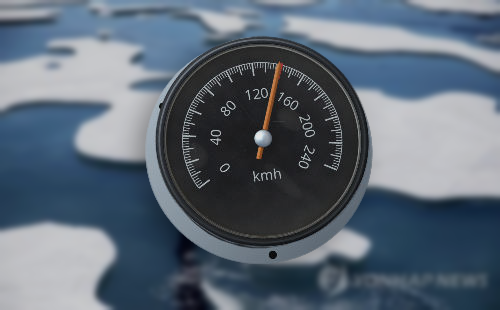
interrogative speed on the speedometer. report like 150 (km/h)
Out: 140 (km/h)
